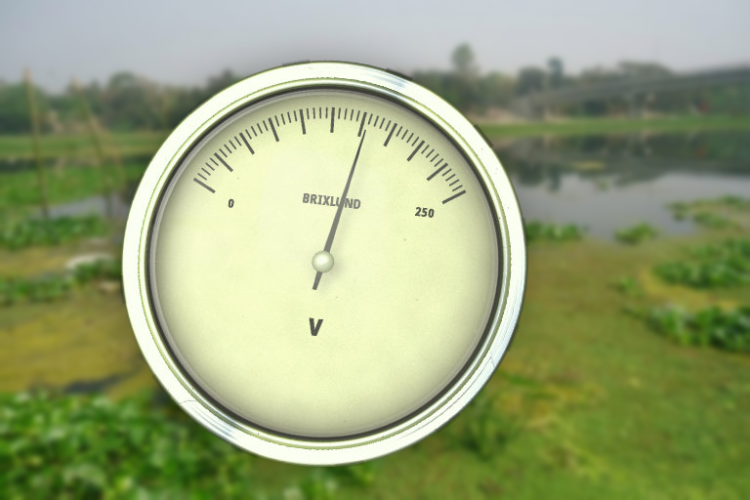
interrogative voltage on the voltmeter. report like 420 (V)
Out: 155 (V)
